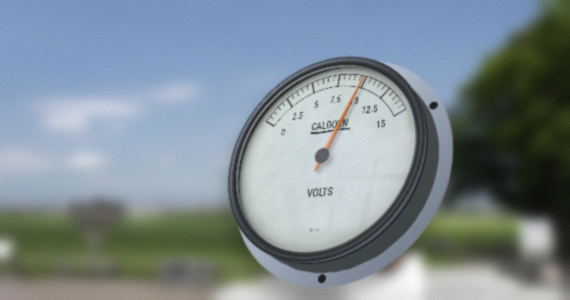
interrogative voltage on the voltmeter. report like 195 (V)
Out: 10 (V)
